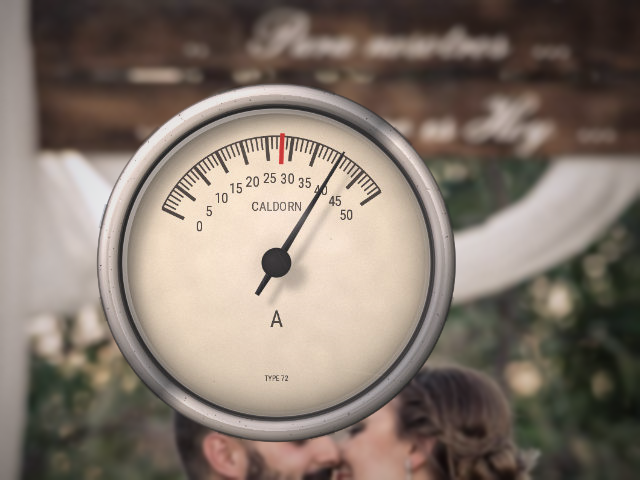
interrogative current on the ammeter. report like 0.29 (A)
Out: 40 (A)
